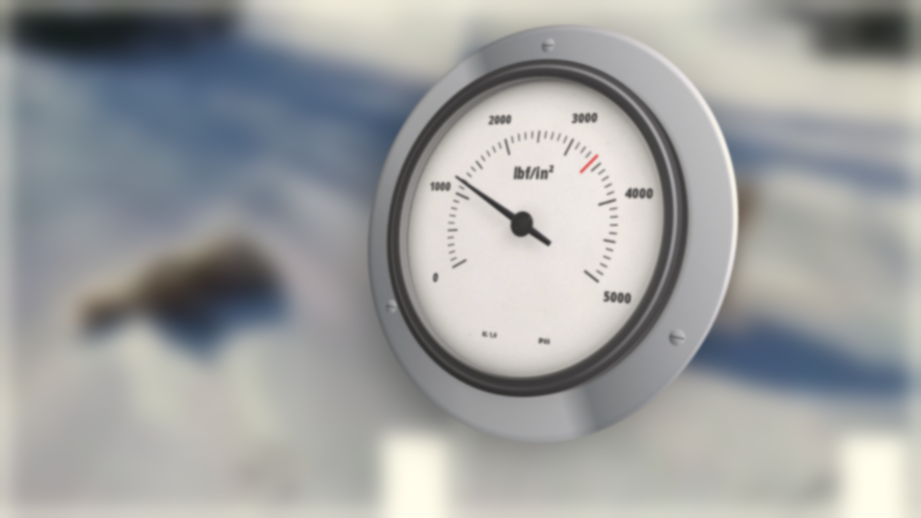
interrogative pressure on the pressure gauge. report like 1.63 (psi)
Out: 1200 (psi)
